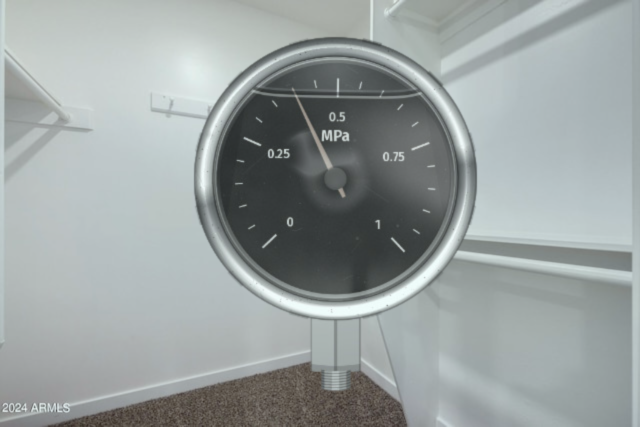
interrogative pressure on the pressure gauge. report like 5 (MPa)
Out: 0.4 (MPa)
